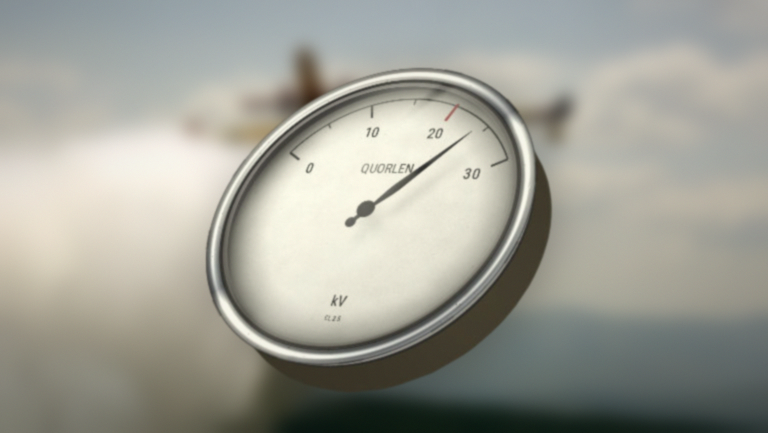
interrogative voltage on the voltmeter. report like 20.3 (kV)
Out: 25 (kV)
